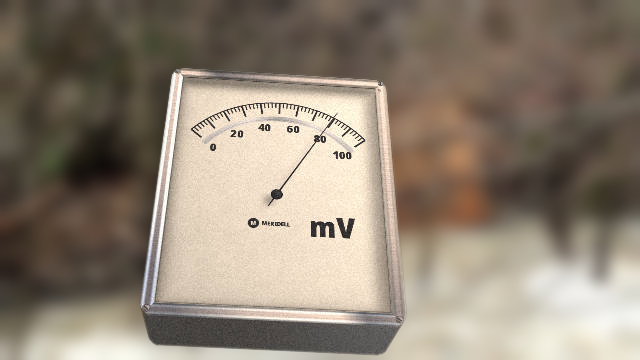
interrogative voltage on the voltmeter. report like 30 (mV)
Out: 80 (mV)
